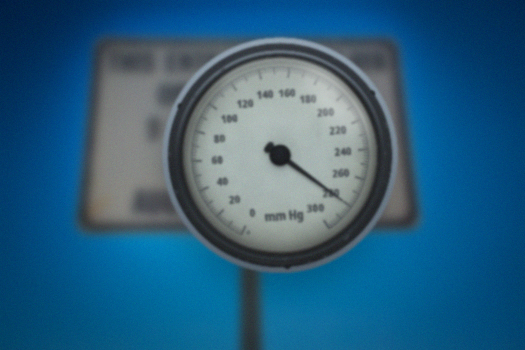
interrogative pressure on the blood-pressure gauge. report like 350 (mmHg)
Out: 280 (mmHg)
